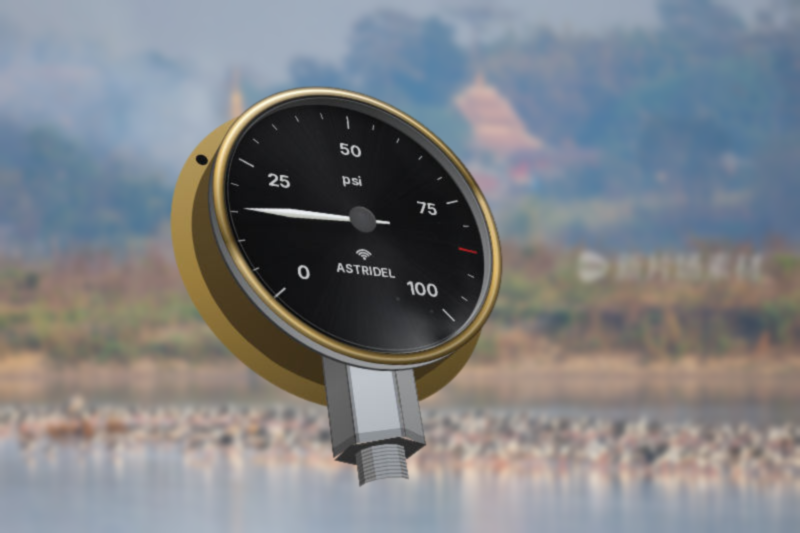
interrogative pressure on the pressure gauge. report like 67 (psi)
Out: 15 (psi)
